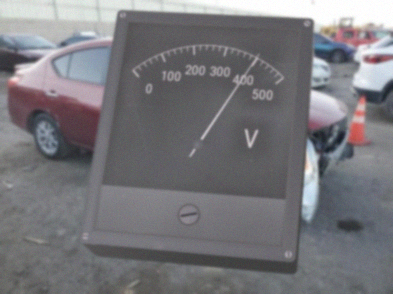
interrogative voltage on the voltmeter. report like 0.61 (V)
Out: 400 (V)
